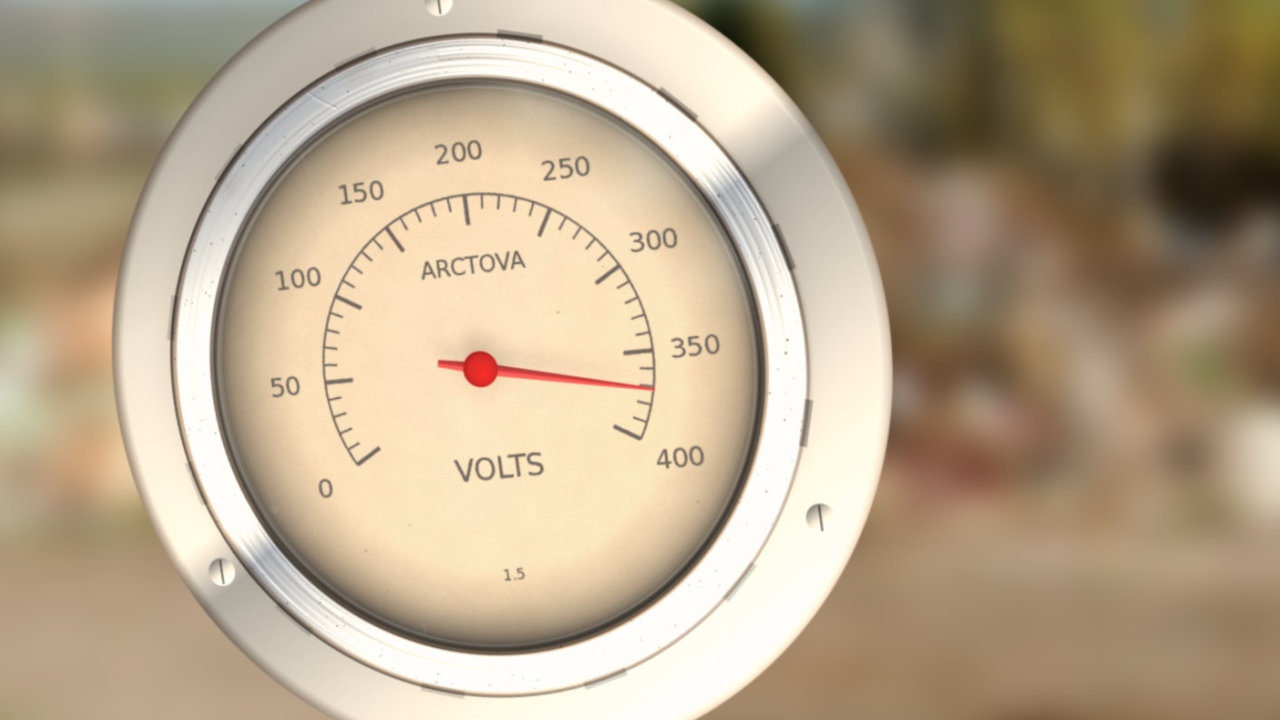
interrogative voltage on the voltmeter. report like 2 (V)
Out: 370 (V)
